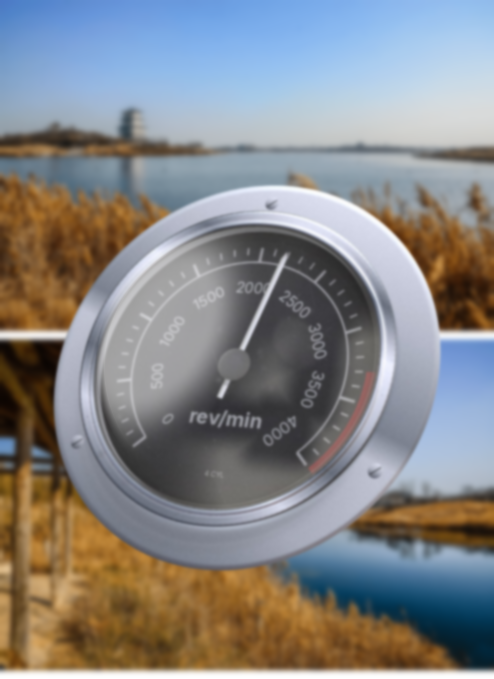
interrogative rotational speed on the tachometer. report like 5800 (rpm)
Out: 2200 (rpm)
